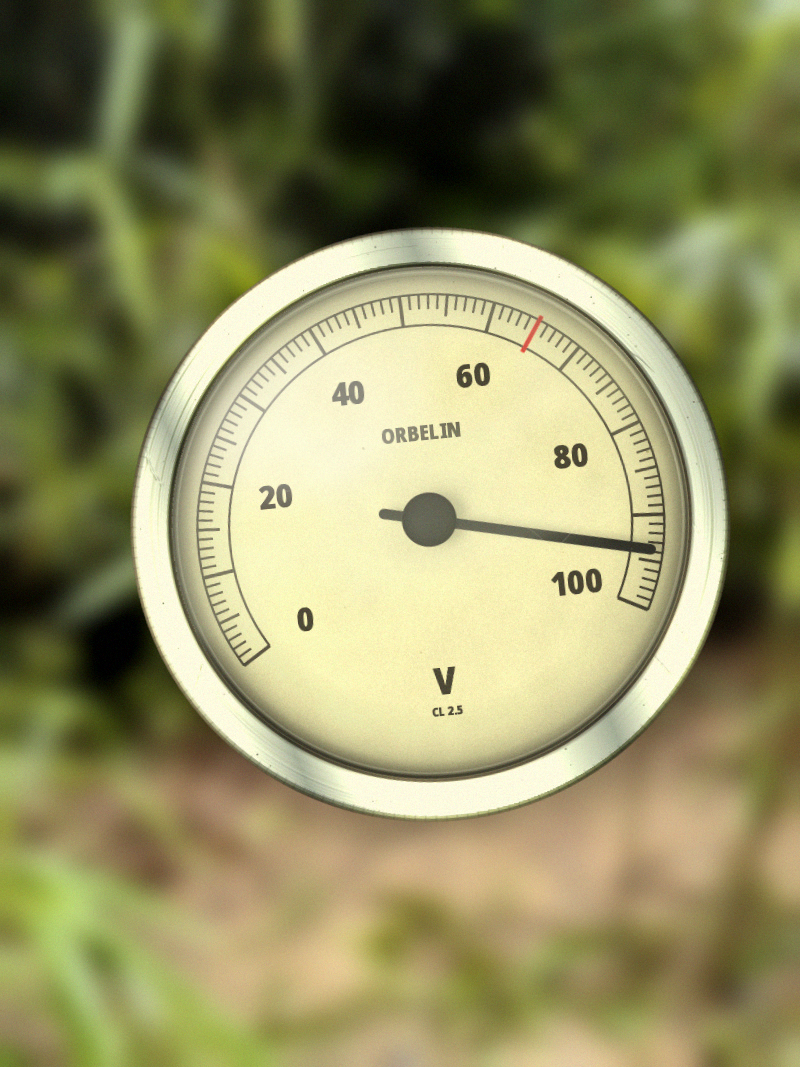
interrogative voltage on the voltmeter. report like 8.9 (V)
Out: 94 (V)
